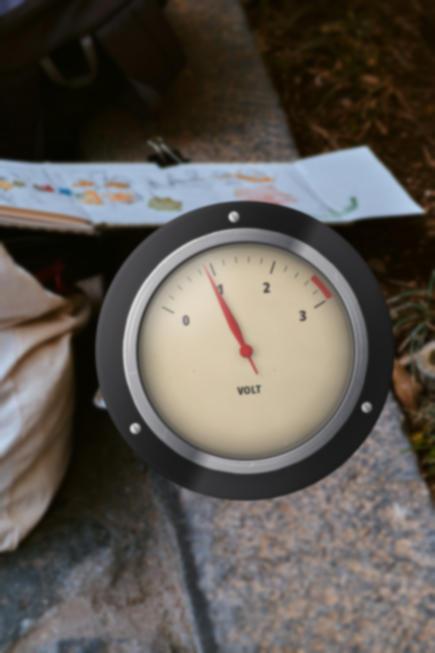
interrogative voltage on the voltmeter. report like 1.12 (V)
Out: 0.9 (V)
